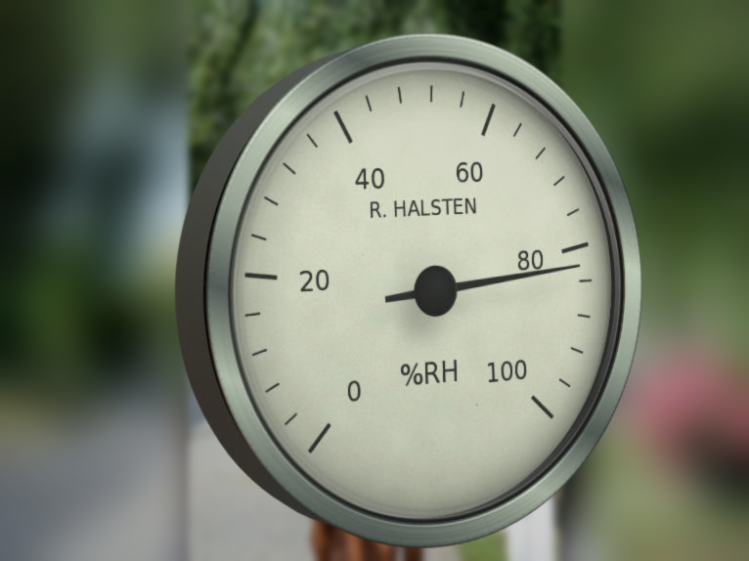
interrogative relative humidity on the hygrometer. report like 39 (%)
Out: 82 (%)
